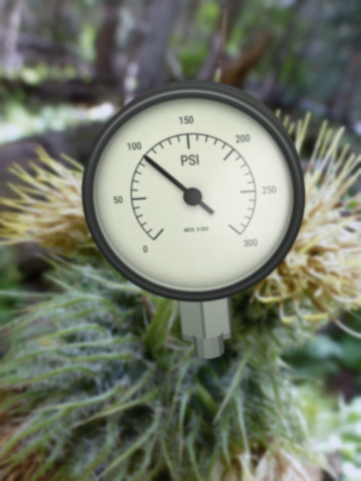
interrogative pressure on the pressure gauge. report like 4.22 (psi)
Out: 100 (psi)
